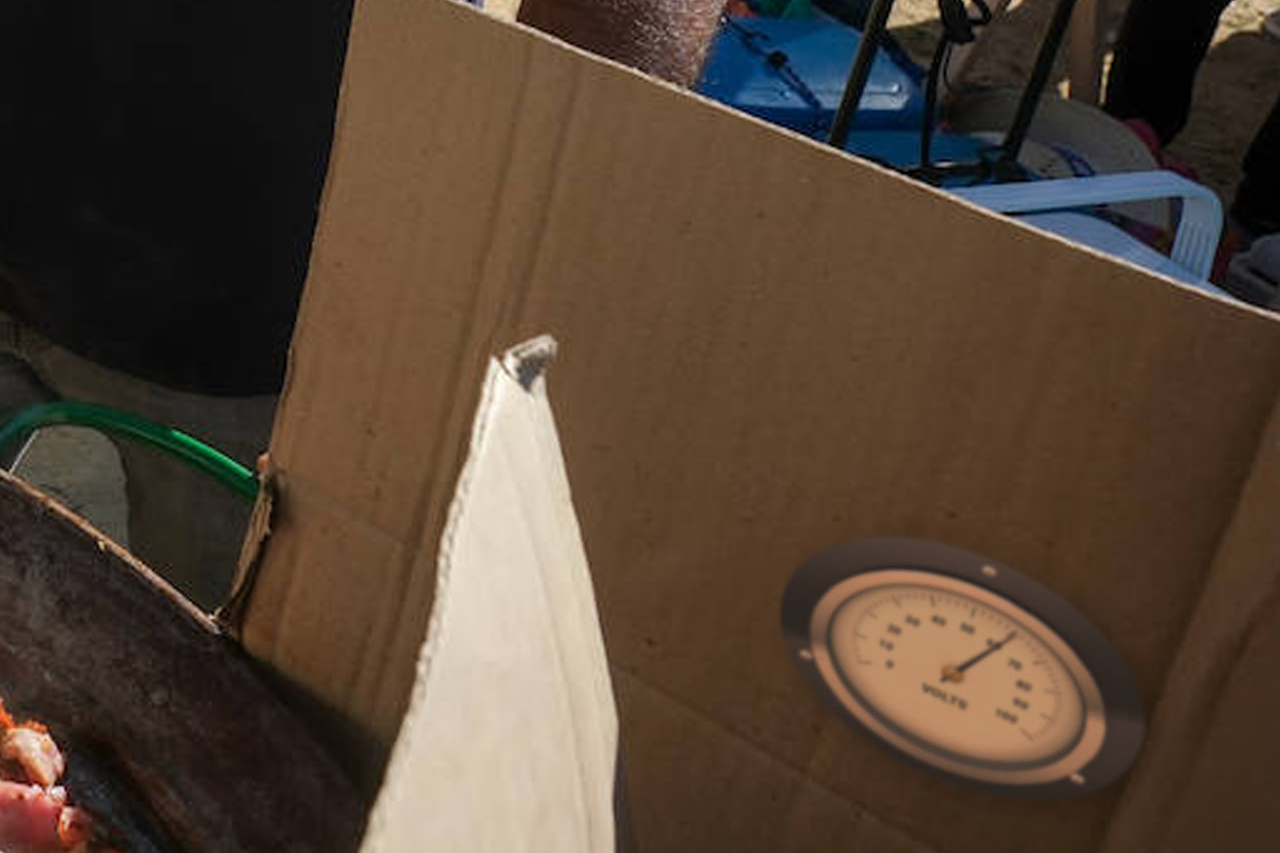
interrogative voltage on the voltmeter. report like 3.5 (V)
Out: 60 (V)
